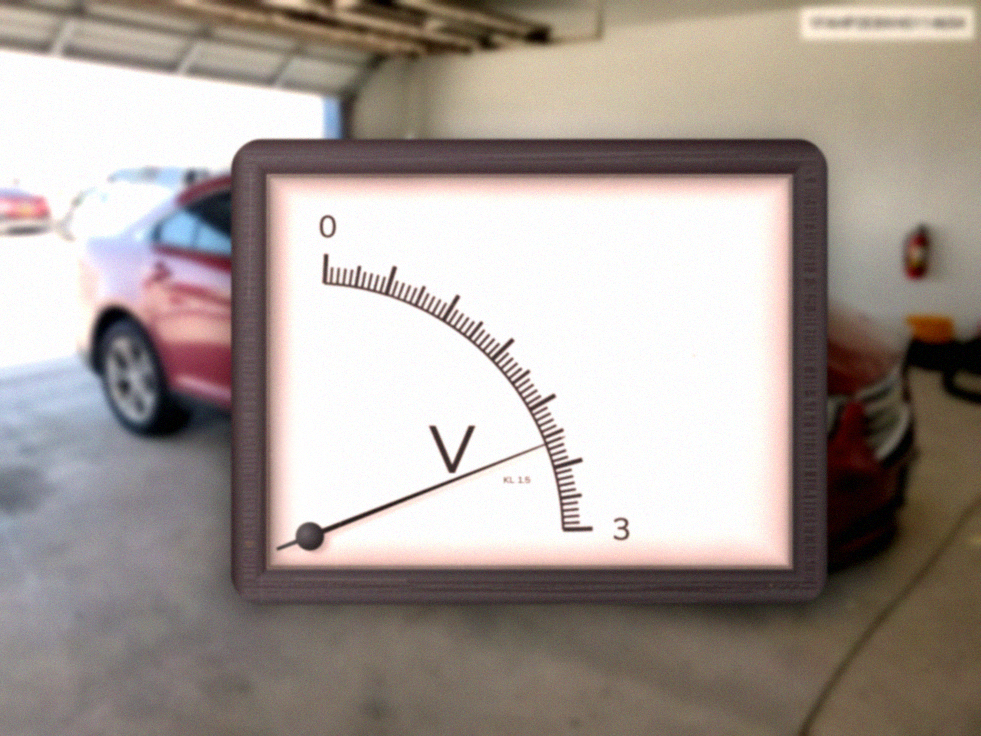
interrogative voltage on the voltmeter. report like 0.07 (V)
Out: 2.3 (V)
